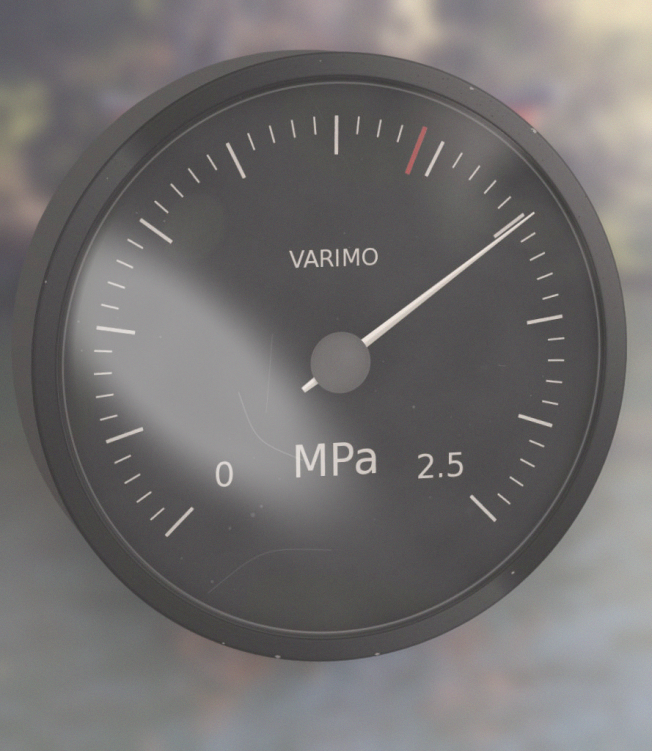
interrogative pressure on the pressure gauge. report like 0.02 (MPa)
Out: 1.75 (MPa)
